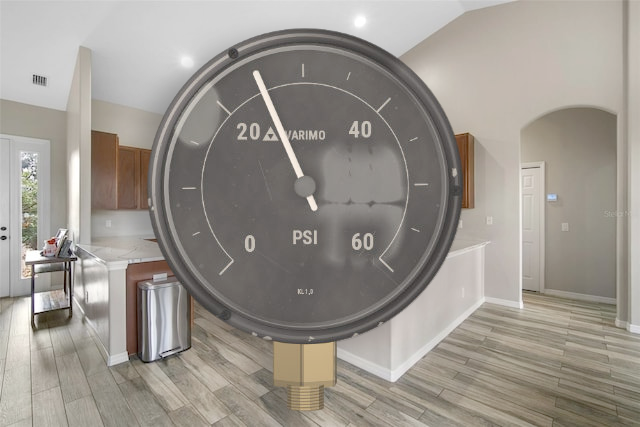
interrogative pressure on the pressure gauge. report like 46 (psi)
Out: 25 (psi)
